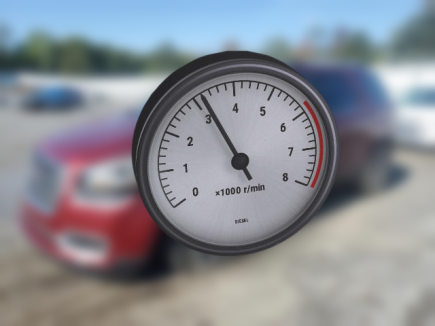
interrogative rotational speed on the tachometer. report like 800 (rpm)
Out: 3200 (rpm)
